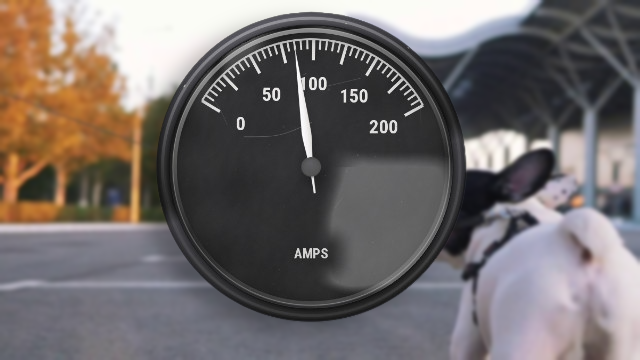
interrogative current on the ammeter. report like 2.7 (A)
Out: 85 (A)
